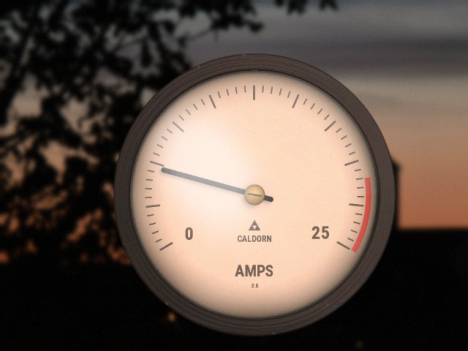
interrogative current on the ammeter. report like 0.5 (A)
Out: 4.75 (A)
